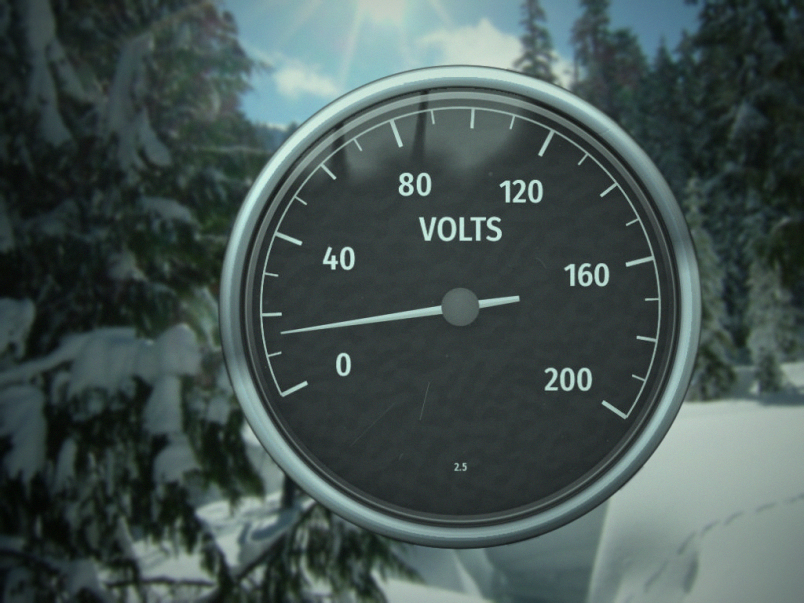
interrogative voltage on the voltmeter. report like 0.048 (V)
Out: 15 (V)
